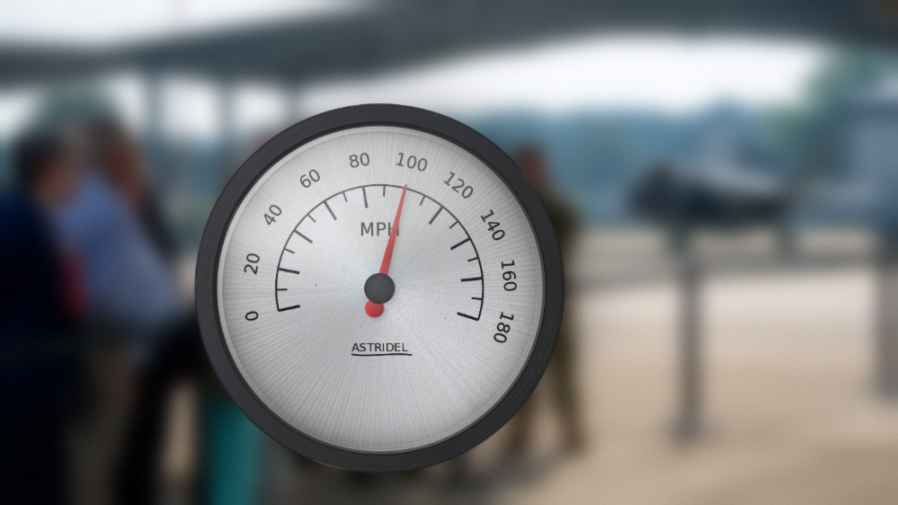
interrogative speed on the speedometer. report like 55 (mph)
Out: 100 (mph)
